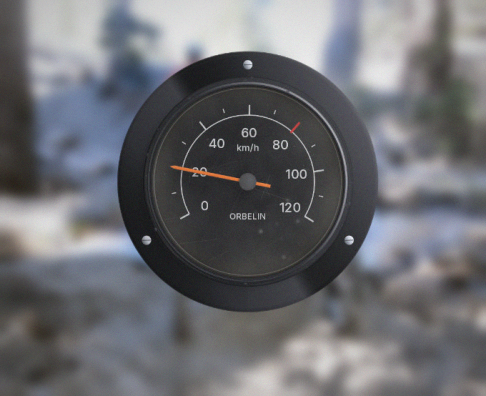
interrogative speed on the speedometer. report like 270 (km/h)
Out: 20 (km/h)
